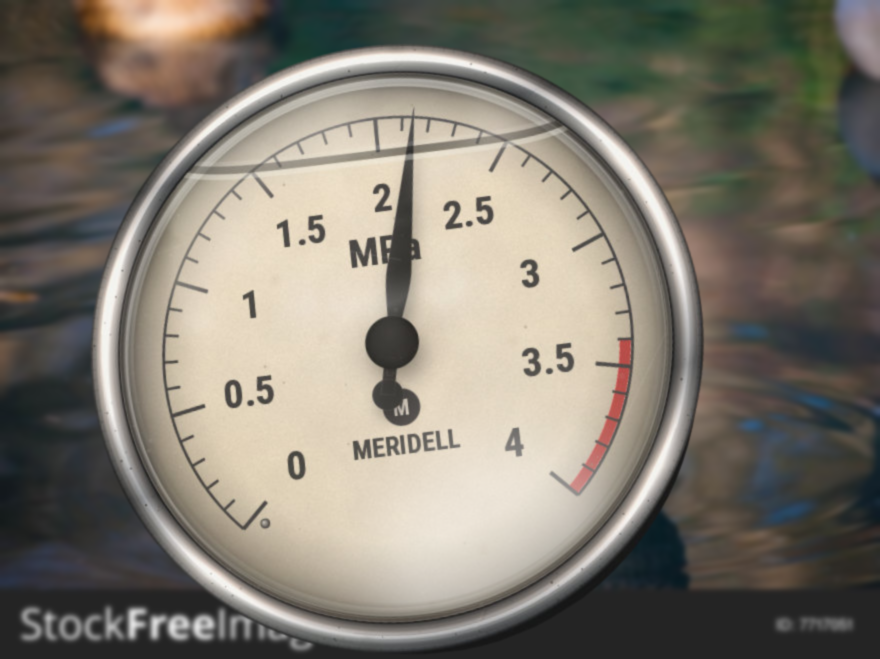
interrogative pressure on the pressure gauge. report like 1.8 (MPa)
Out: 2.15 (MPa)
